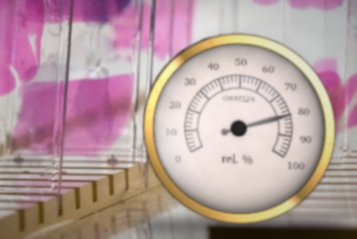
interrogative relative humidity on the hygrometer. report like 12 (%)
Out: 80 (%)
